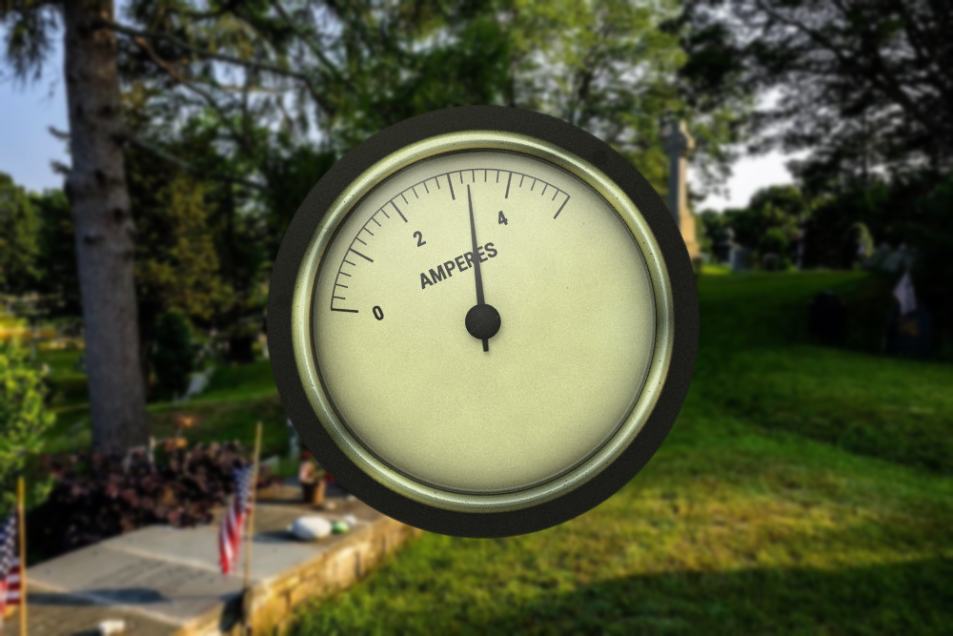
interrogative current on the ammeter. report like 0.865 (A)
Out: 3.3 (A)
